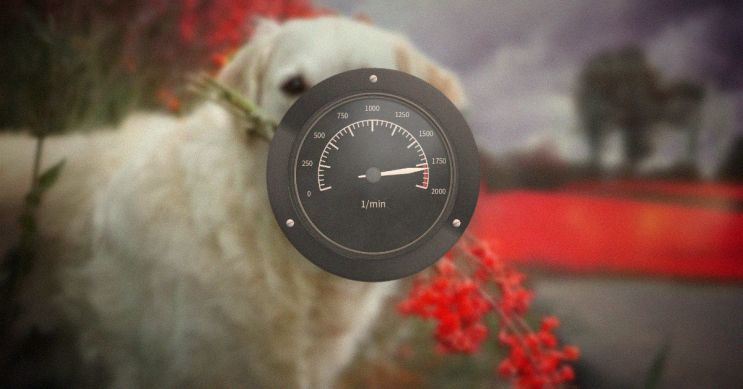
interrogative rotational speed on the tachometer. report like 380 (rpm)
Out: 1800 (rpm)
